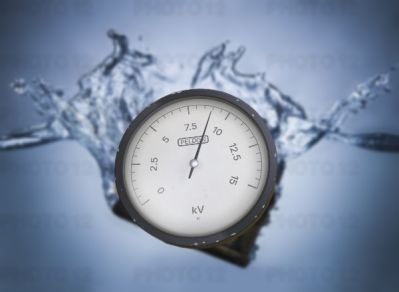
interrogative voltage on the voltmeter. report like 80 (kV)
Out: 9 (kV)
